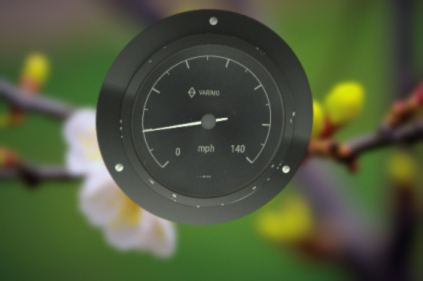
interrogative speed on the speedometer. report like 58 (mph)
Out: 20 (mph)
